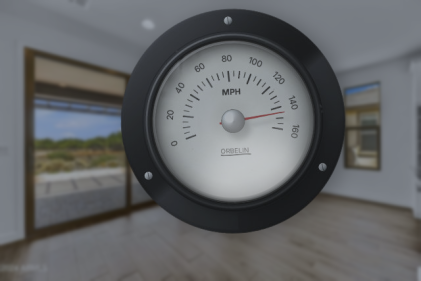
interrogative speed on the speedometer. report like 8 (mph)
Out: 145 (mph)
